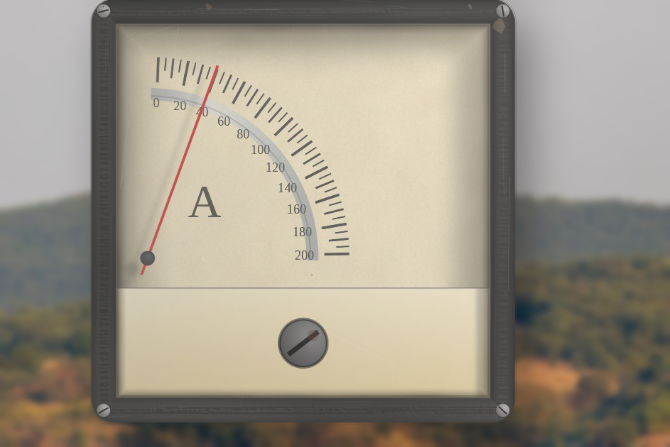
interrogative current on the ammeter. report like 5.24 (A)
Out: 40 (A)
